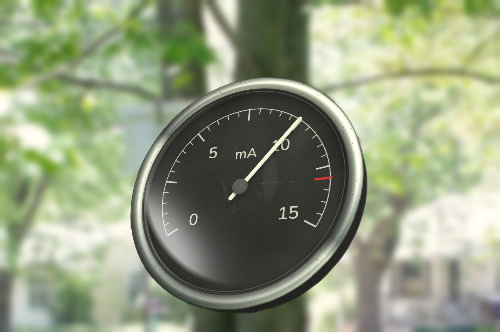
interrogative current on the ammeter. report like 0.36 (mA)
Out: 10 (mA)
